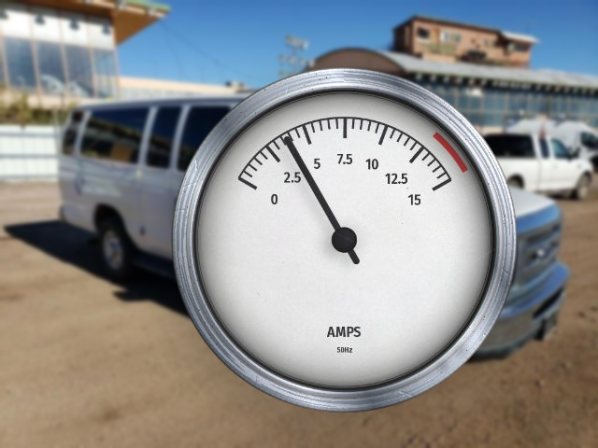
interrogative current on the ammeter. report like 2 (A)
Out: 3.75 (A)
